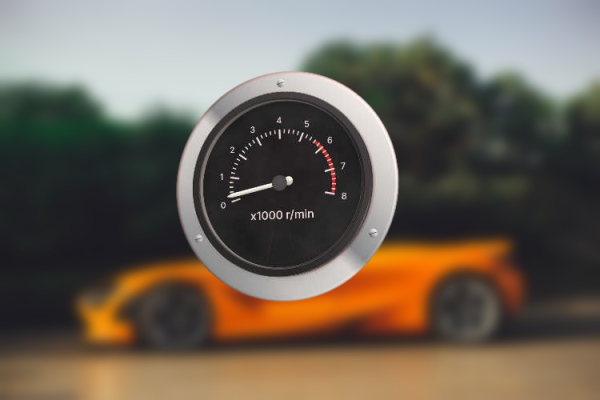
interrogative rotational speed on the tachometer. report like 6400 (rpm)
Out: 200 (rpm)
